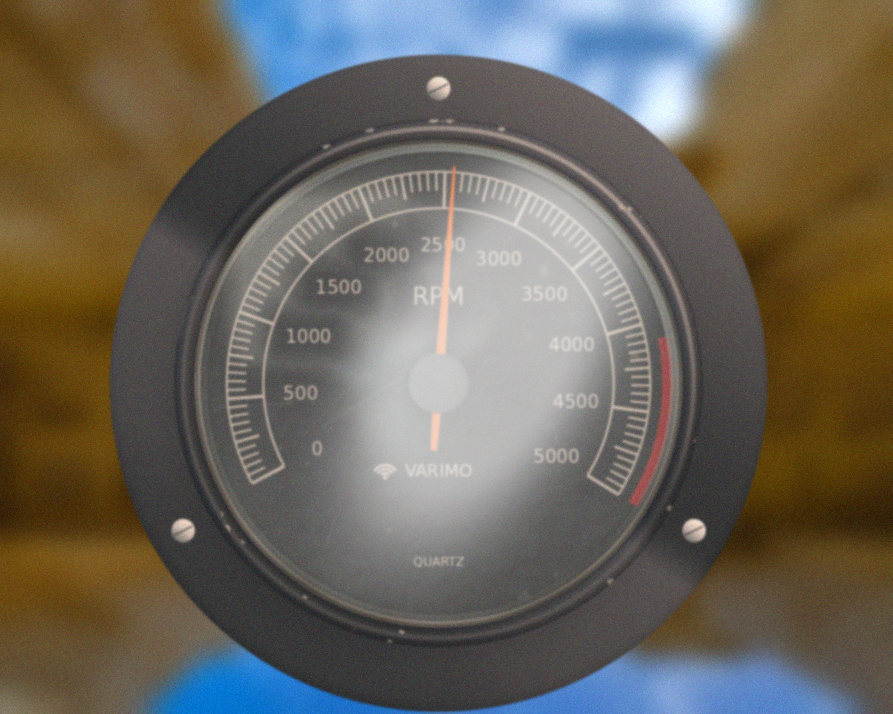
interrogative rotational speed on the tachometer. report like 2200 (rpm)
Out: 2550 (rpm)
